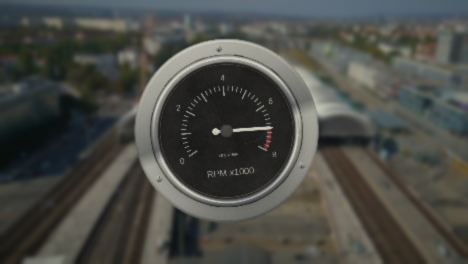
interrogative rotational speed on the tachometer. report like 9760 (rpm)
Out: 7000 (rpm)
